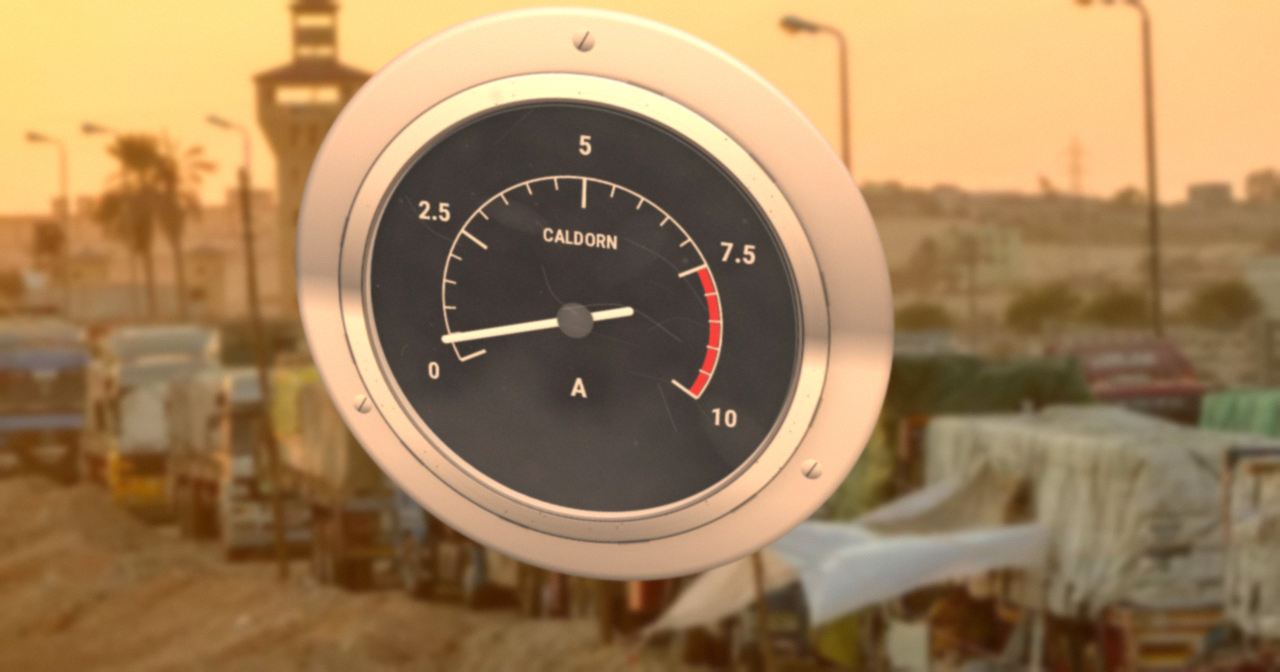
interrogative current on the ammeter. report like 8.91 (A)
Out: 0.5 (A)
